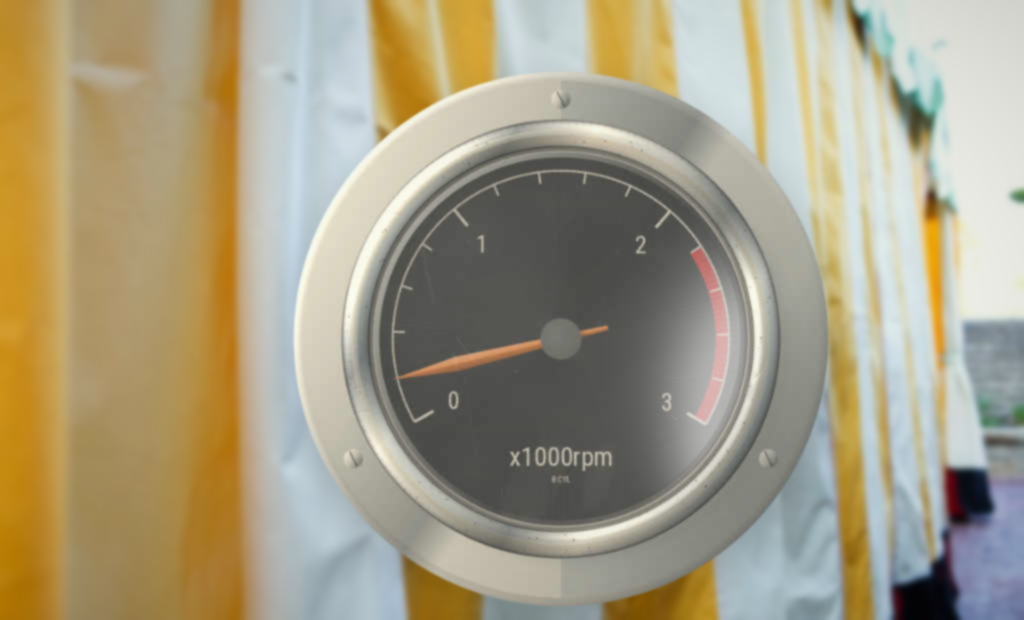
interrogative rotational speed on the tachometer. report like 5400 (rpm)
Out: 200 (rpm)
